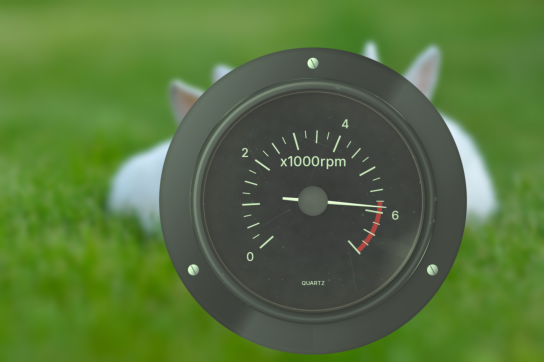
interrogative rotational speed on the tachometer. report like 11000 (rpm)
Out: 5875 (rpm)
